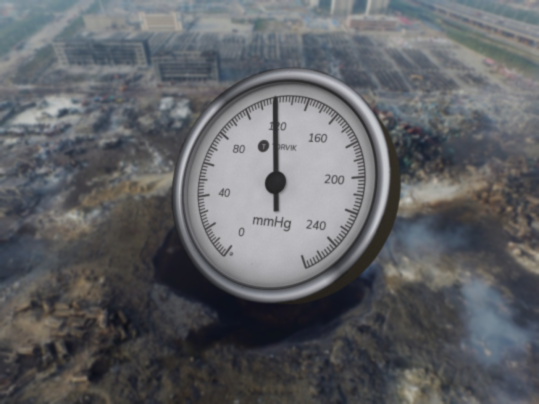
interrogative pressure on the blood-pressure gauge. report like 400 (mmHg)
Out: 120 (mmHg)
